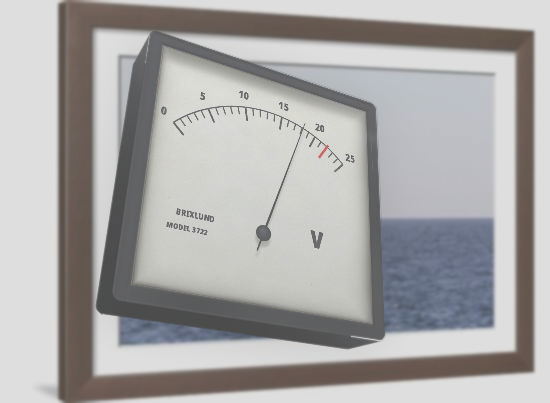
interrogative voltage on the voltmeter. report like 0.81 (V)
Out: 18 (V)
